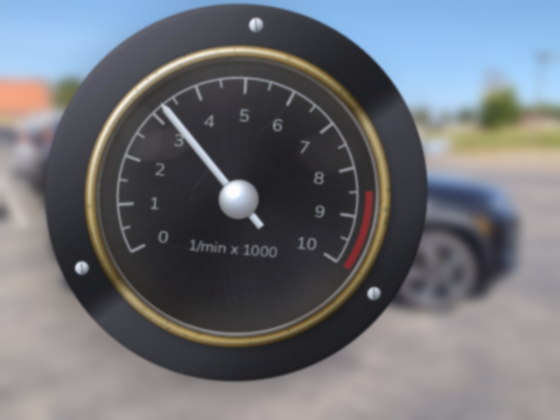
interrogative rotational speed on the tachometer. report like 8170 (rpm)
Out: 3250 (rpm)
